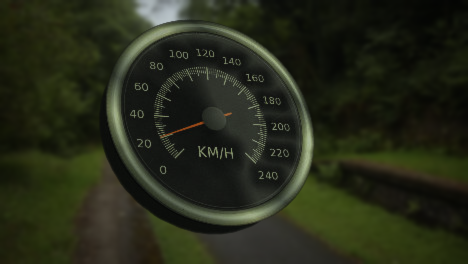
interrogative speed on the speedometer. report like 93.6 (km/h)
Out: 20 (km/h)
